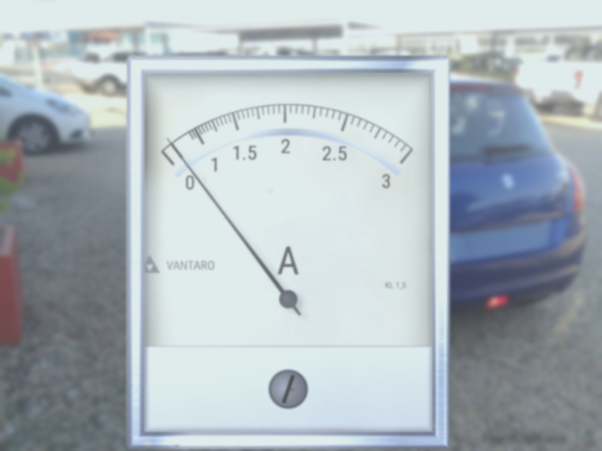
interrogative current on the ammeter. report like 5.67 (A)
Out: 0.5 (A)
